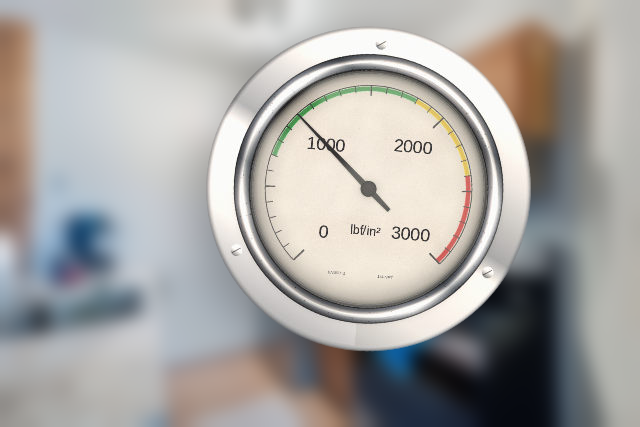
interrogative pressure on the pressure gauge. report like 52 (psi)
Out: 1000 (psi)
